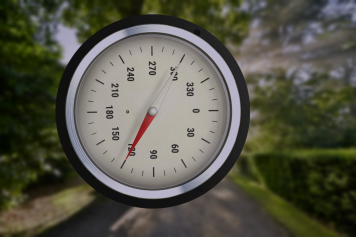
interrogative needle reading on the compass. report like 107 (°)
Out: 120 (°)
